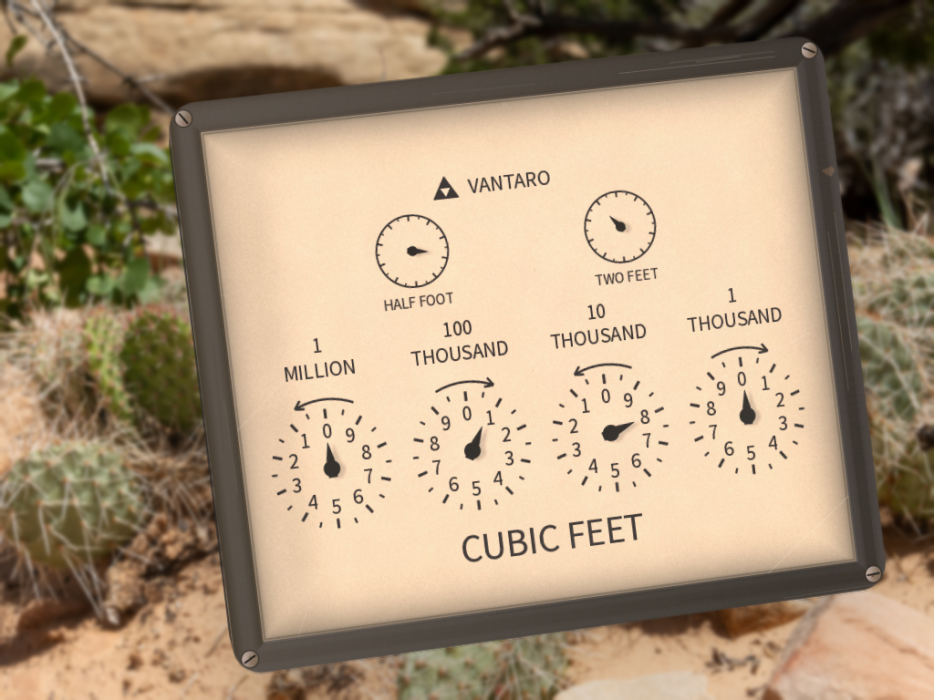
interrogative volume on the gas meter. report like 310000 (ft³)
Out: 8000 (ft³)
